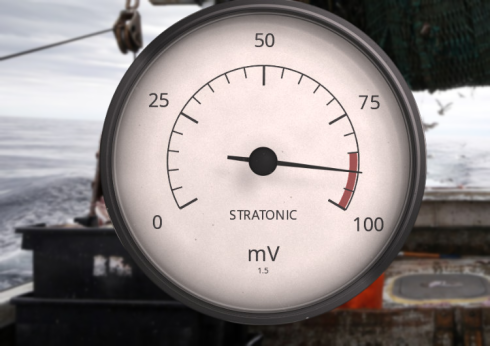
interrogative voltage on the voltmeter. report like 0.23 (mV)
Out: 90 (mV)
